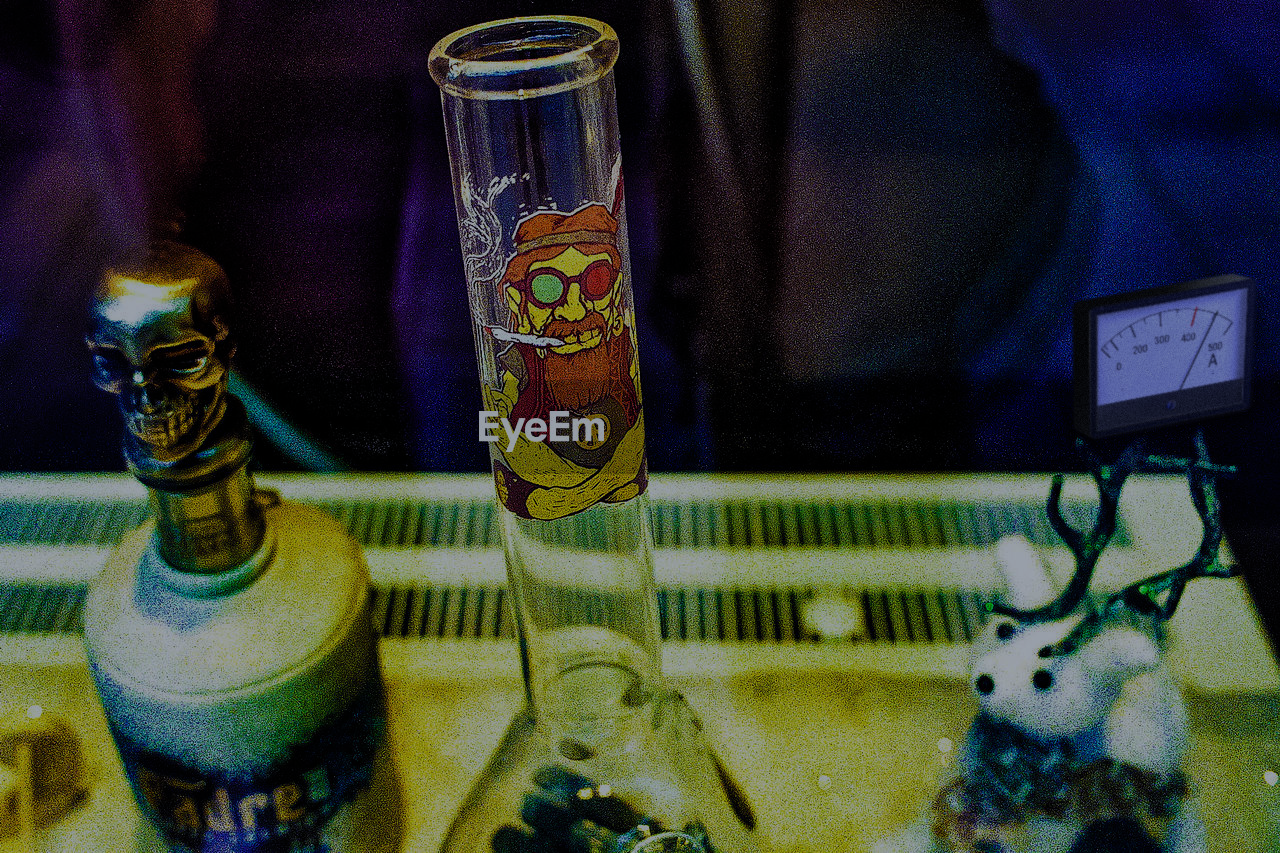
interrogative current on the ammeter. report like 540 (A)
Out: 450 (A)
